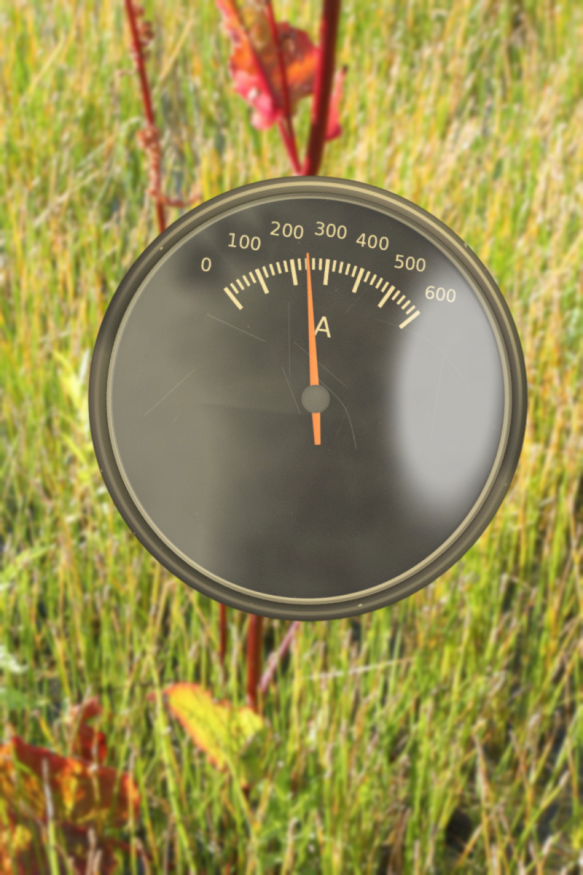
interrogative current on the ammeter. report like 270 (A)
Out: 240 (A)
